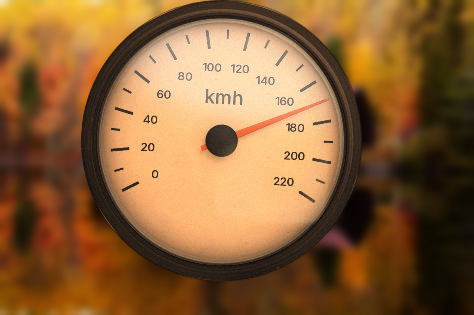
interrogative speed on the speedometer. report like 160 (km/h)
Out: 170 (km/h)
